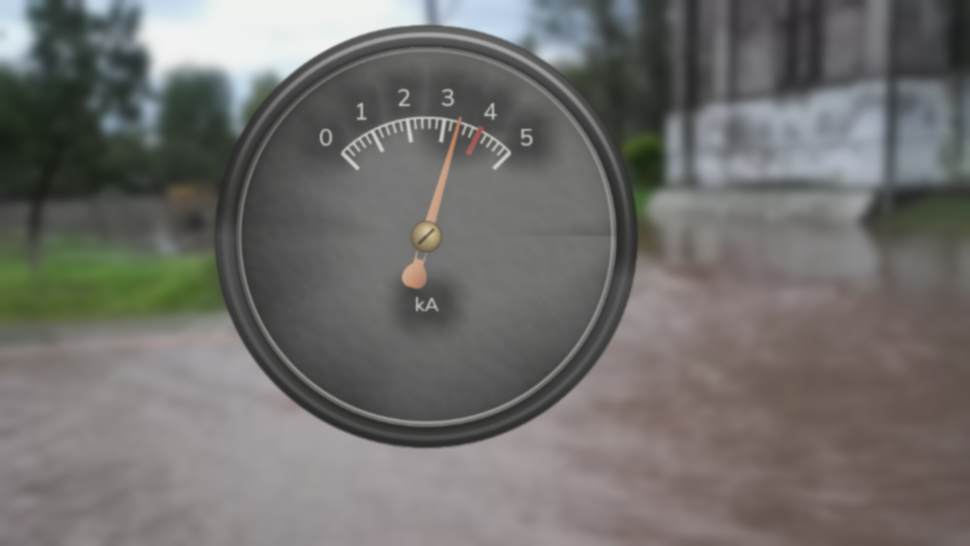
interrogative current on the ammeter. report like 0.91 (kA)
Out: 3.4 (kA)
